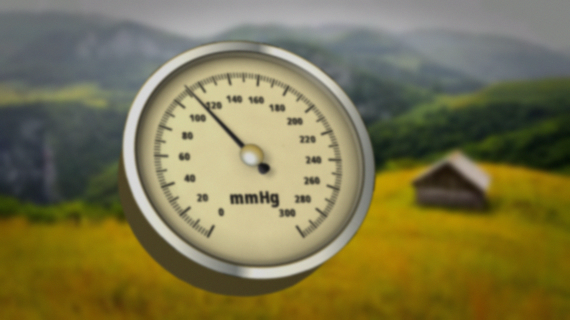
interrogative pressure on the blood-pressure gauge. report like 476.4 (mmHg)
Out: 110 (mmHg)
